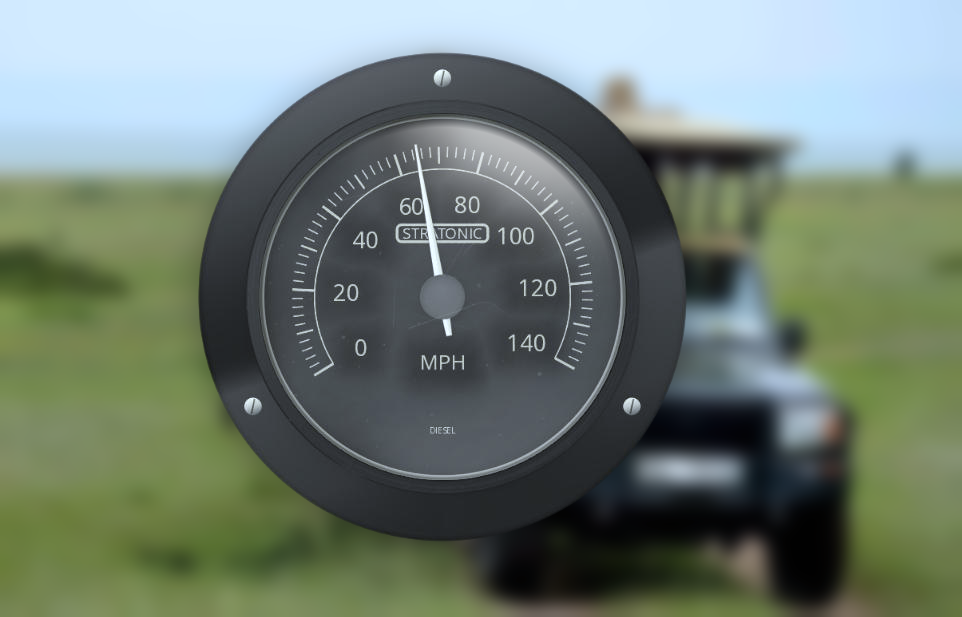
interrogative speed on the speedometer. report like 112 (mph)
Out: 65 (mph)
